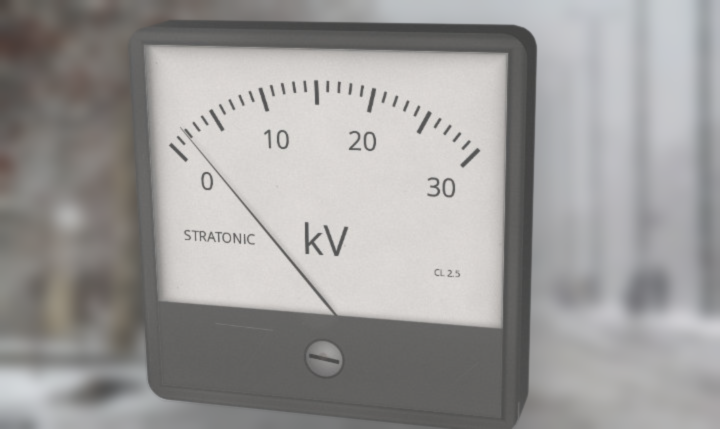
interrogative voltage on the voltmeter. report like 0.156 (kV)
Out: 2 (kV)
